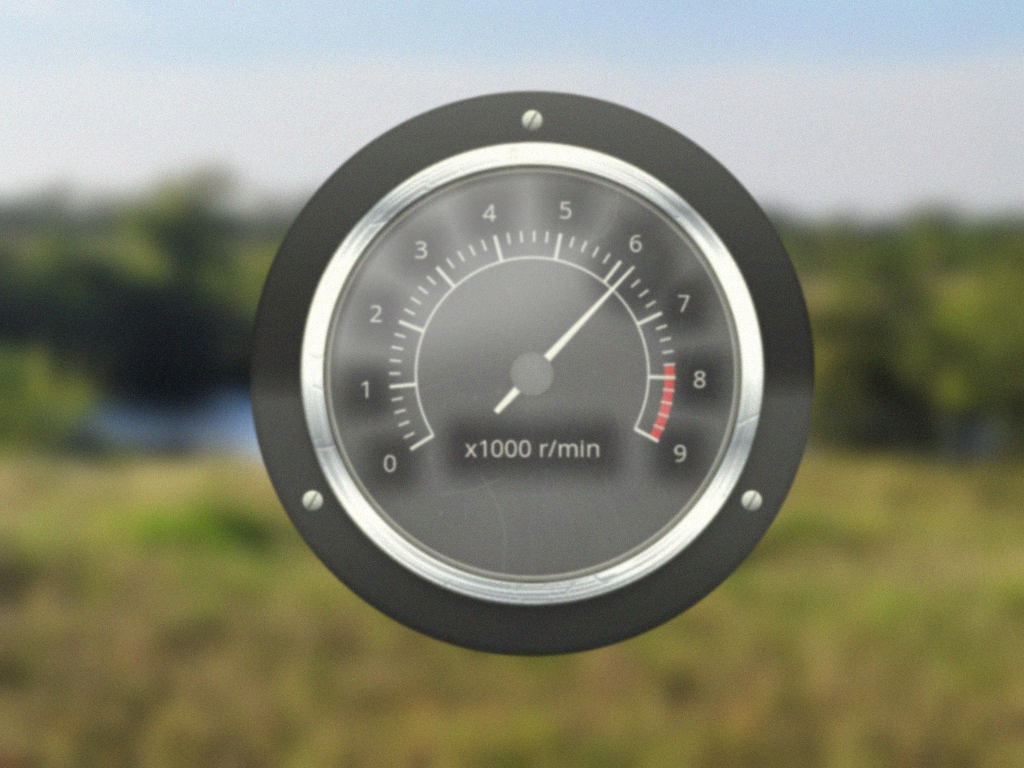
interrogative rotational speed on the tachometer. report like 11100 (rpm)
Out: 6200 (rpm)
